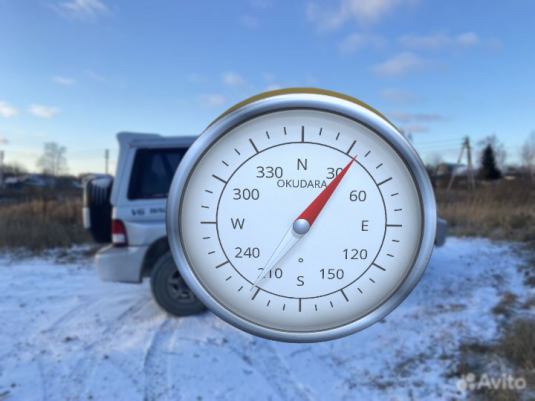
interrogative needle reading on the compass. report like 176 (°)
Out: 35 (°)
